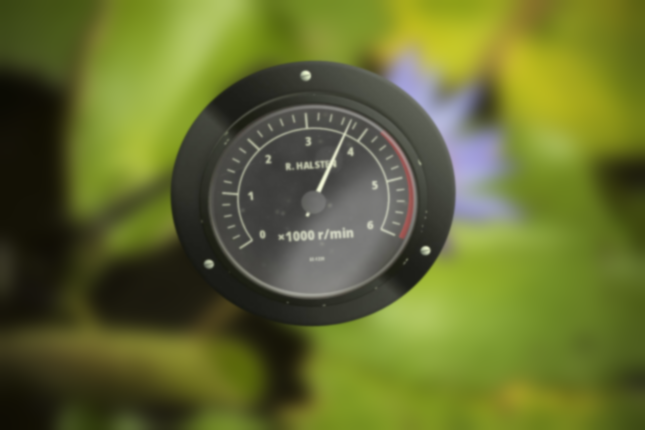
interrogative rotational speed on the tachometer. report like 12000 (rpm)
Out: 3700 (rpm)
